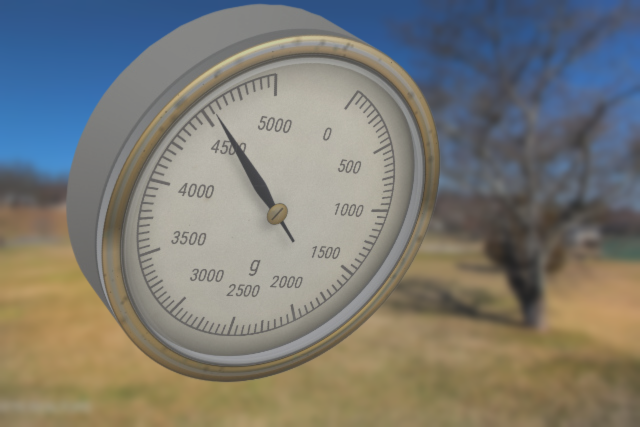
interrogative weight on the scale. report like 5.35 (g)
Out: 4550 (g)
